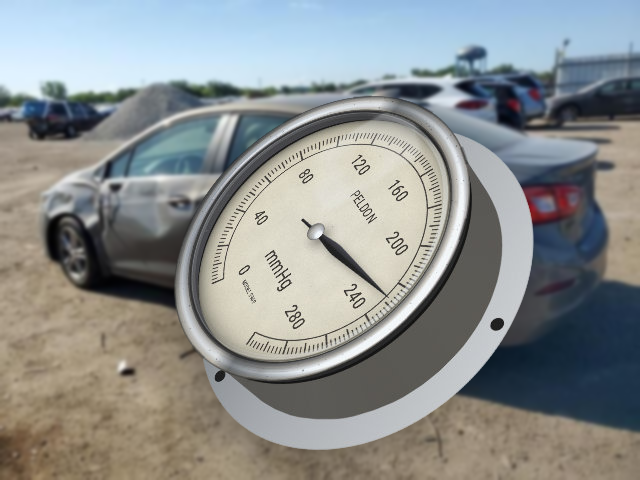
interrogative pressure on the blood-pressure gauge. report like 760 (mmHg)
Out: 228 (mmHg)
